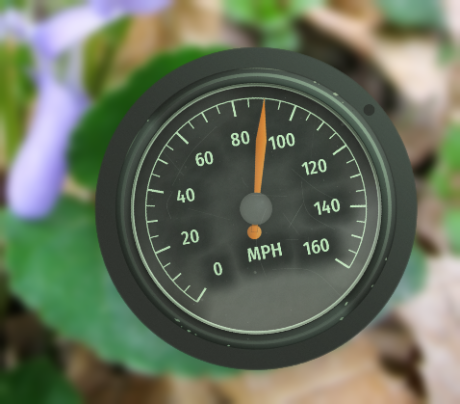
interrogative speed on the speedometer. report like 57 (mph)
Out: 90 (mph)
